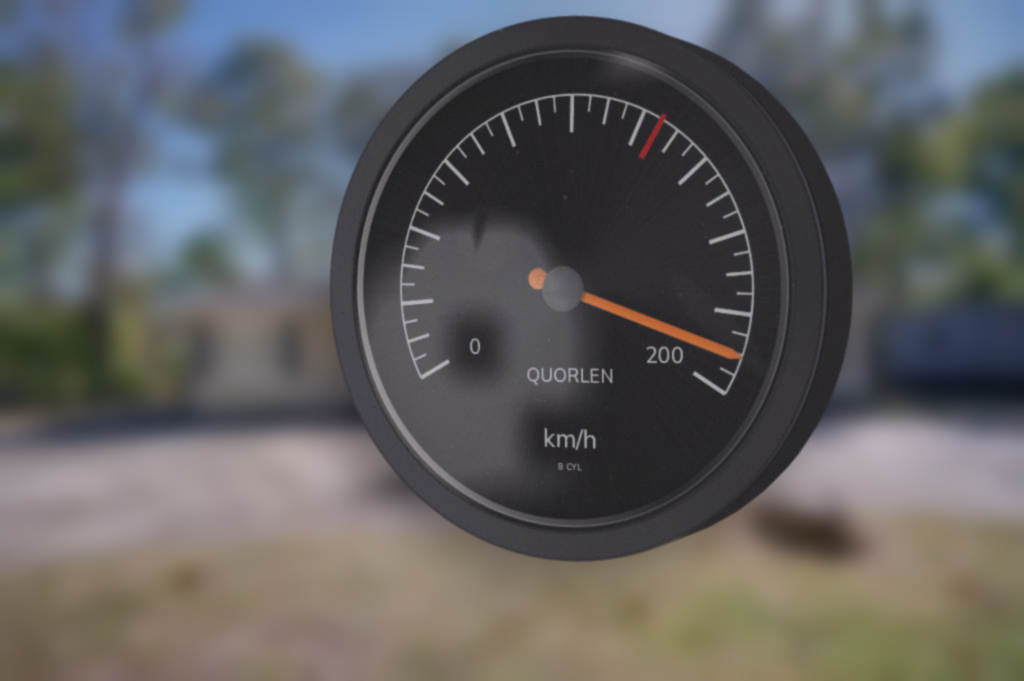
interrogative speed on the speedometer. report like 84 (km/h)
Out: 190 (km/h)
